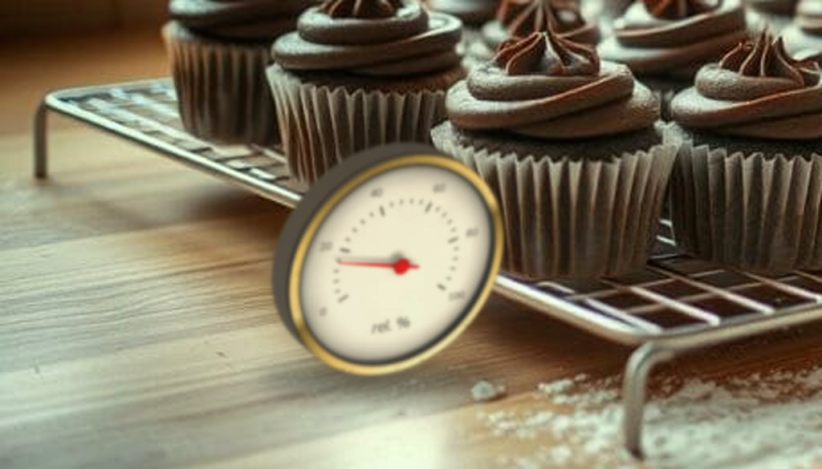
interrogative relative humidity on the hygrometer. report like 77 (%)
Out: 16 (%)
